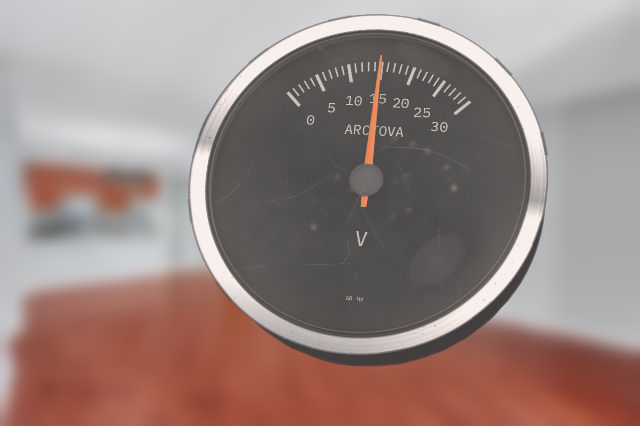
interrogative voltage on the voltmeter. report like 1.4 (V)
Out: 15 (V)
